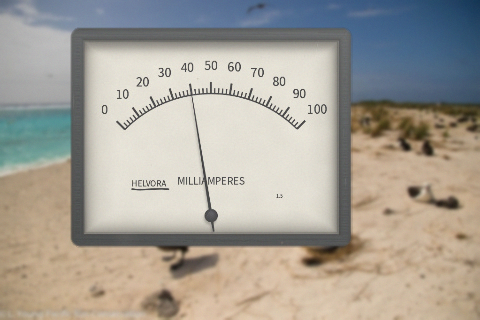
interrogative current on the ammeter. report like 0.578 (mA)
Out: 40 (mA)
